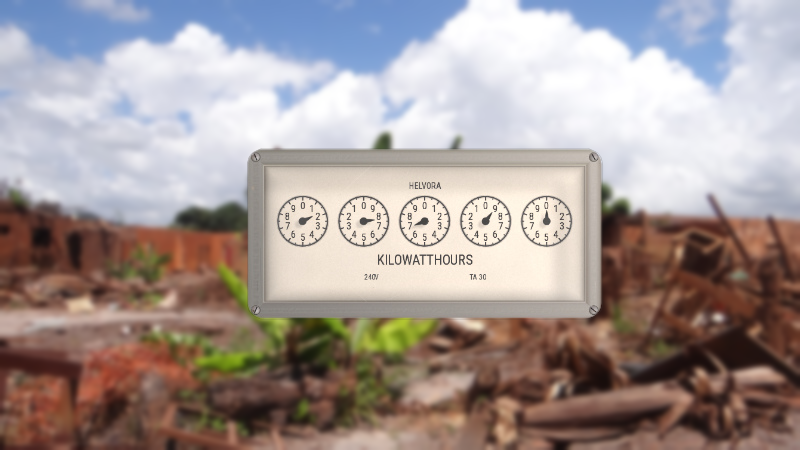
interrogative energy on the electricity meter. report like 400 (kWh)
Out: 17690 (kWh)
